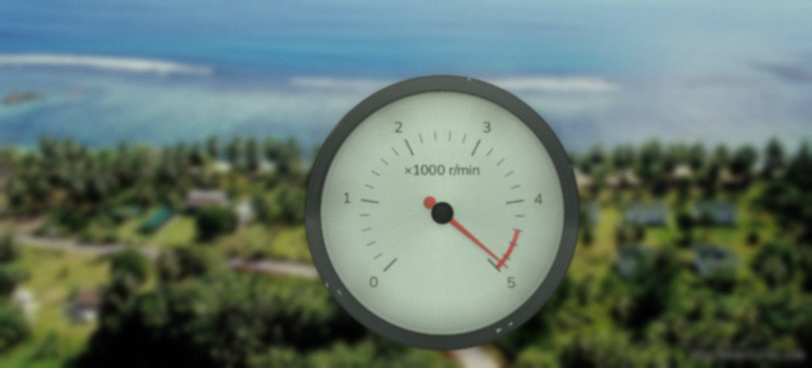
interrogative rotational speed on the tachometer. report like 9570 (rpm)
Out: 4900 (rpm)
